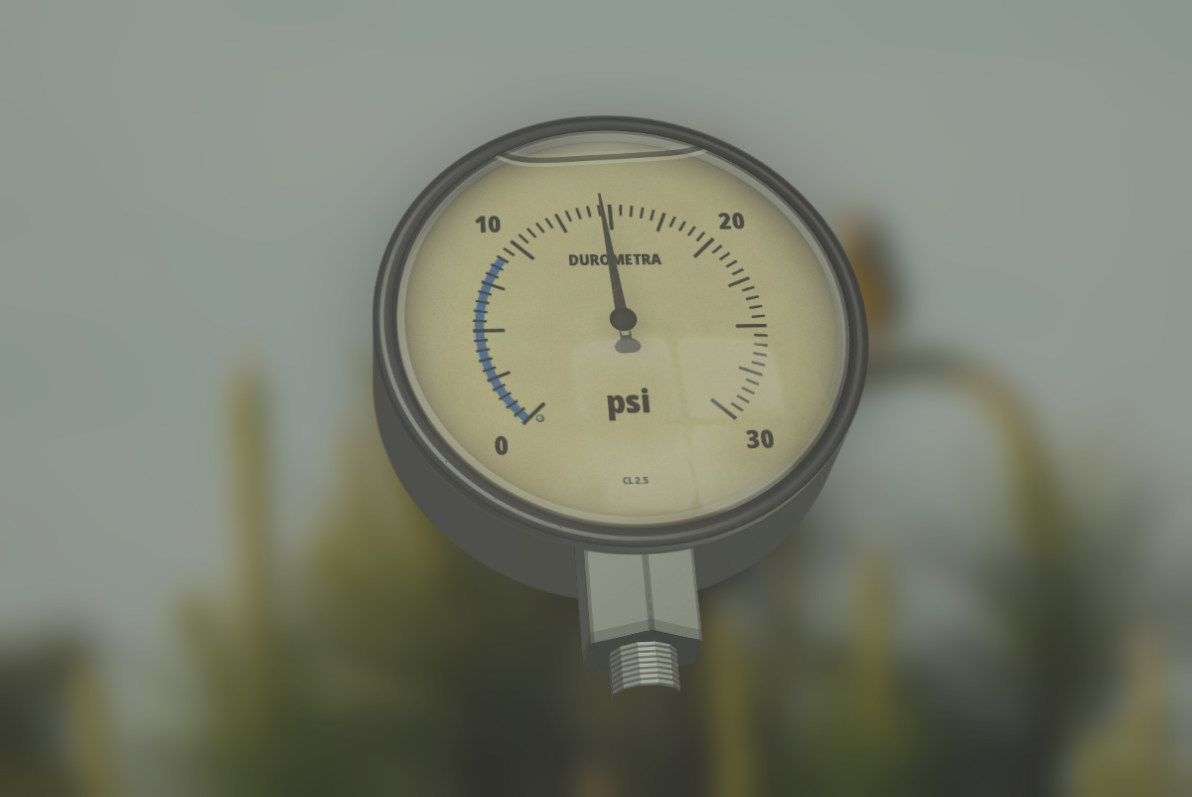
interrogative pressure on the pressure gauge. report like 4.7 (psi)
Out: 14.5 (psi)
